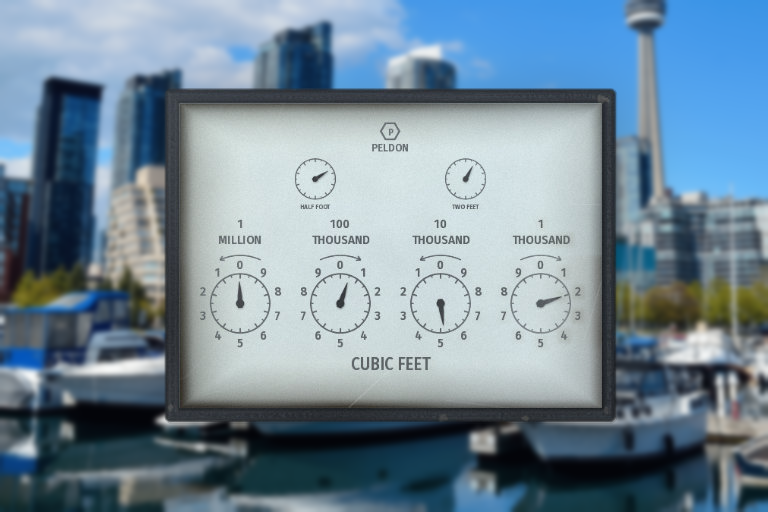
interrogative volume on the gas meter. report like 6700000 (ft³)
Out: 5200 (ft³)
